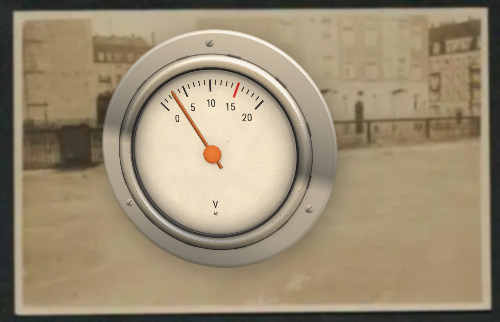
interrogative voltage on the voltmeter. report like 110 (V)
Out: 3 (V)
